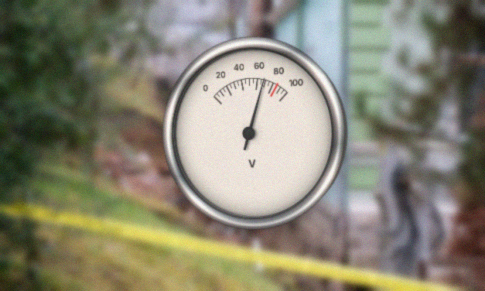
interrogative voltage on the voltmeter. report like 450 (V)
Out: 70 (V)
